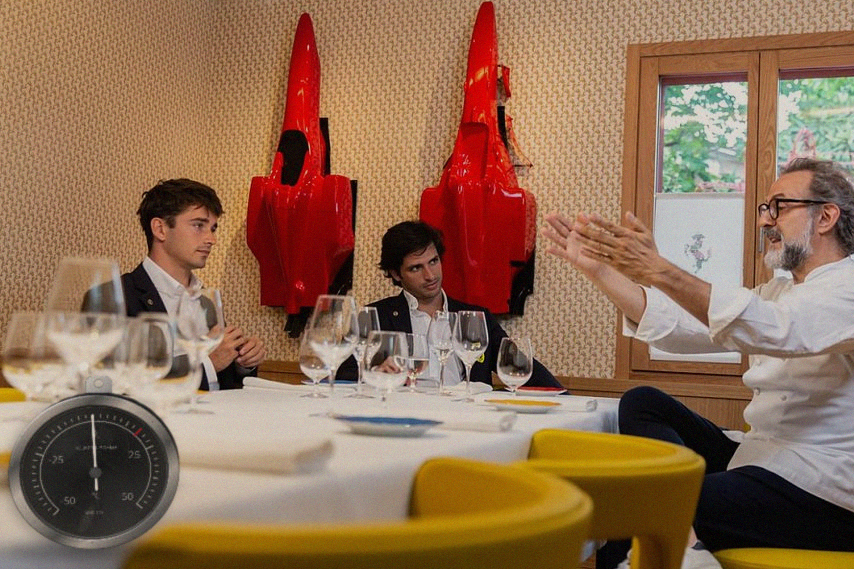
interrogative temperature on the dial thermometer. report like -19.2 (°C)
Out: 0 (°C)
